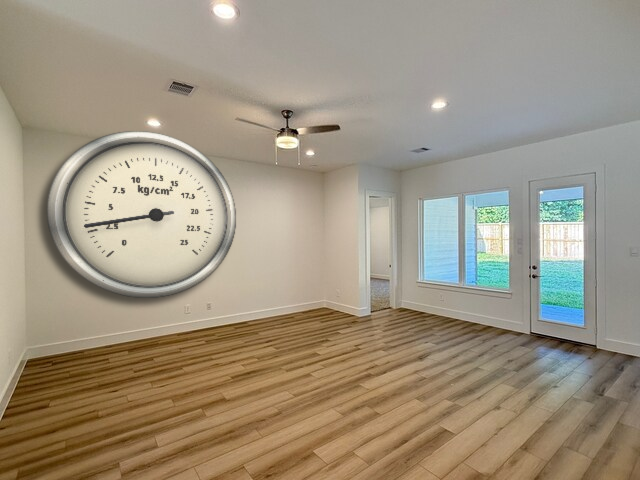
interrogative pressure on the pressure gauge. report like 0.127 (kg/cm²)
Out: 3 (kg/cm²)
